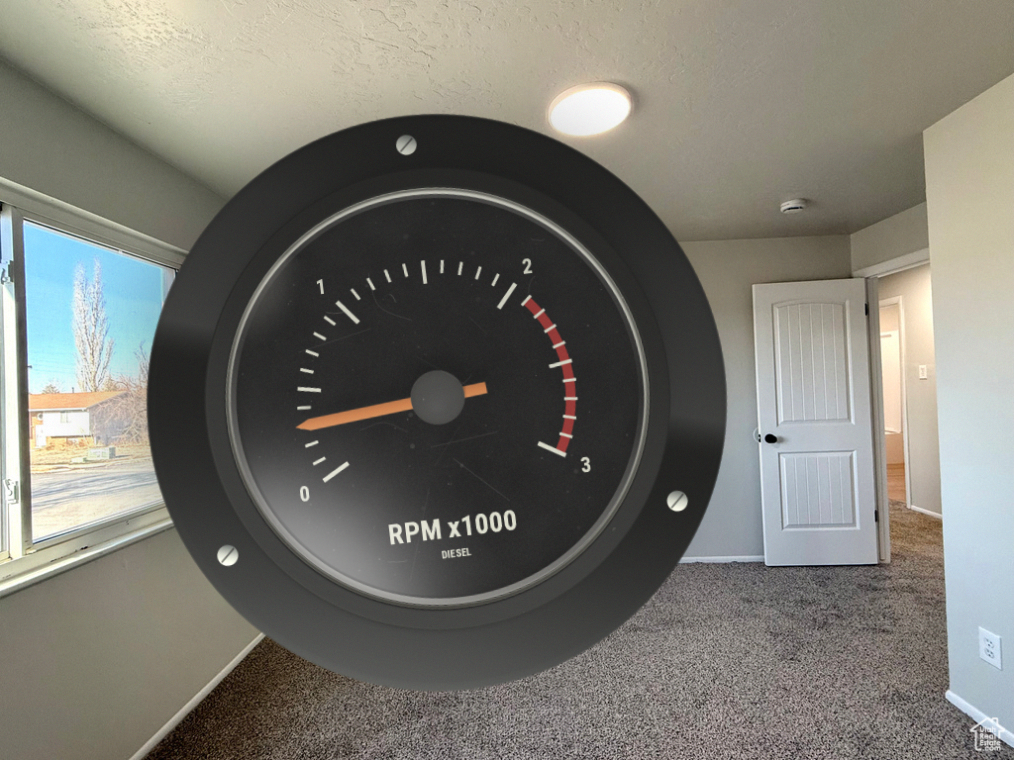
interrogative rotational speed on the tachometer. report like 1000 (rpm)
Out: 300 (rpm)
